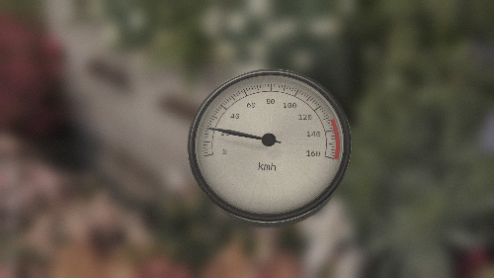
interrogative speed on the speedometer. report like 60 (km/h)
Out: 20 (km/h)
